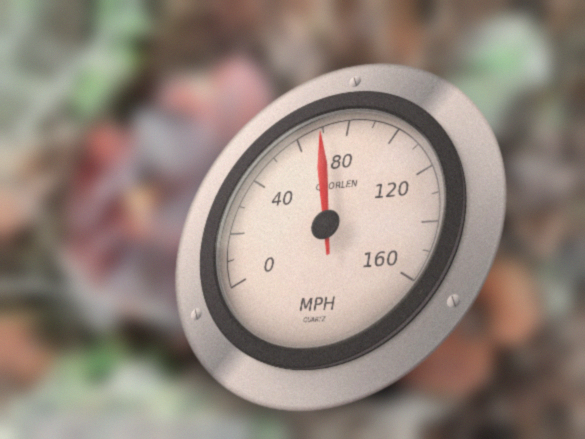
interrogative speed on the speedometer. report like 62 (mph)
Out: 70 (mph)
